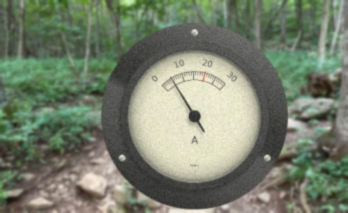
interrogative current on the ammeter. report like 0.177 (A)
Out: 5 (A)
